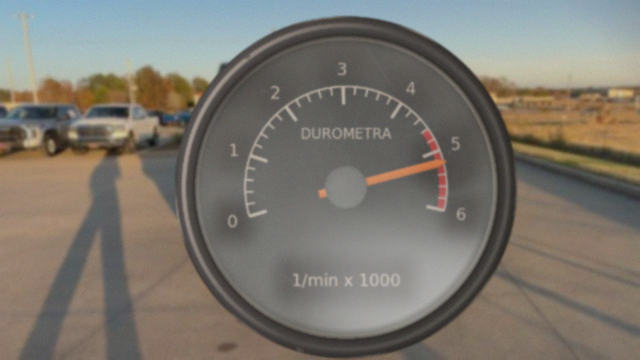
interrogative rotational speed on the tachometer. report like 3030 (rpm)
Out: 5200 (rpm)
